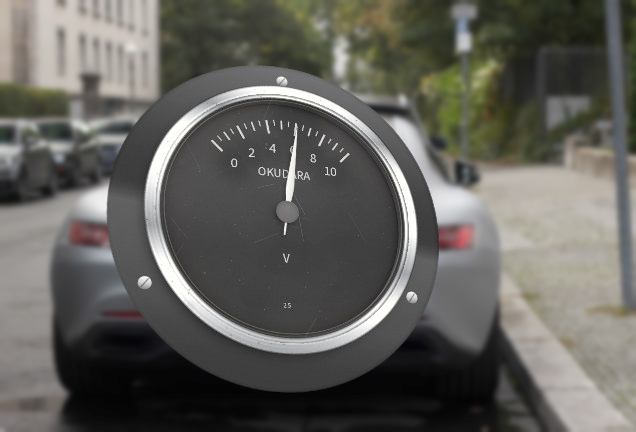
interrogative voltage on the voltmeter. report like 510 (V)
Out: 6 (V)
